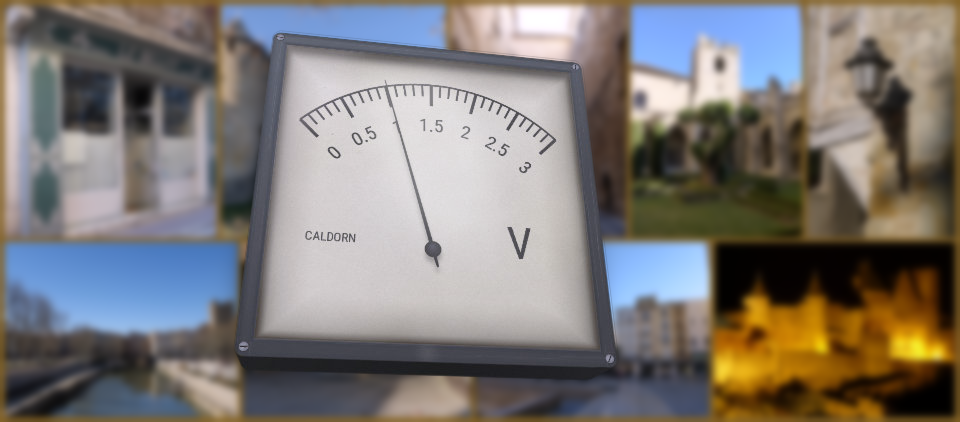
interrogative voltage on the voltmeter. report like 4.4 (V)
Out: 1 (V)
